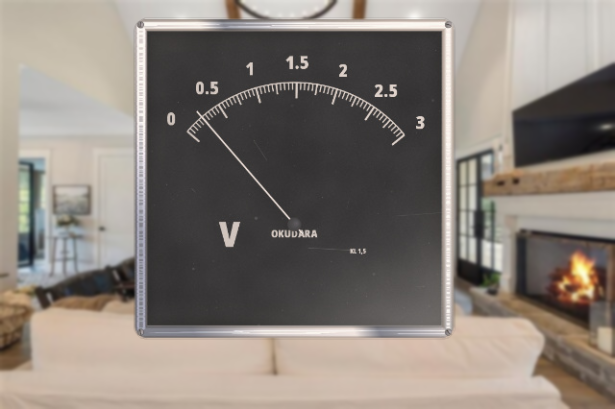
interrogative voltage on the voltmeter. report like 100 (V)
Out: 0.25 (V)
